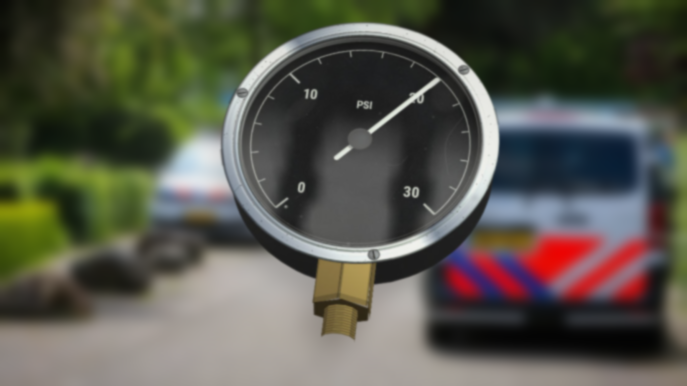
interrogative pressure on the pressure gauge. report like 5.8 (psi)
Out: 20 (psi)
